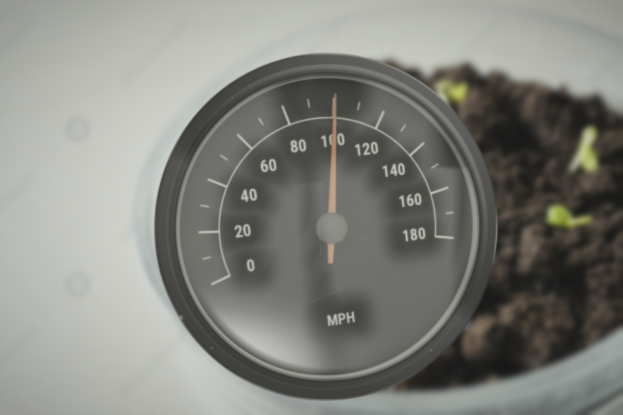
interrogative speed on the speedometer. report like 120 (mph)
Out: 100 (mph)
